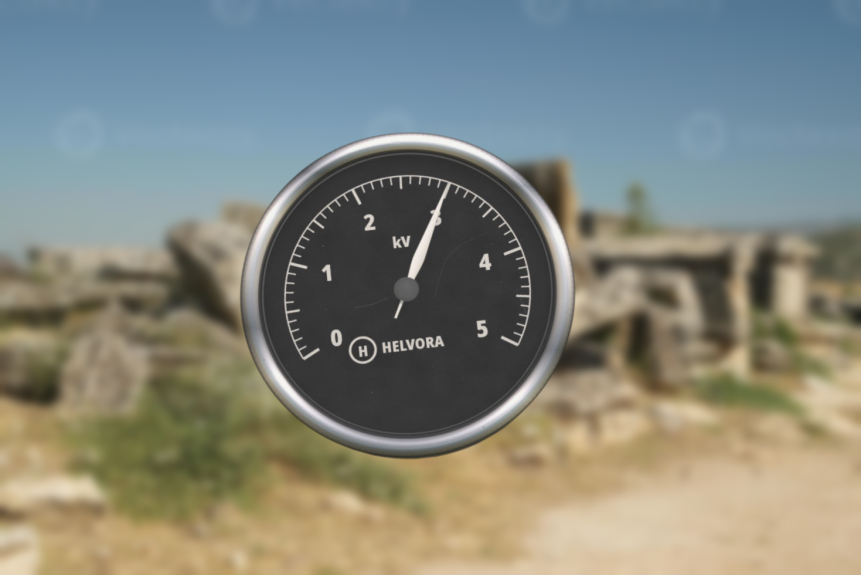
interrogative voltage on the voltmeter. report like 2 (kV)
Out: 3 (kV)
